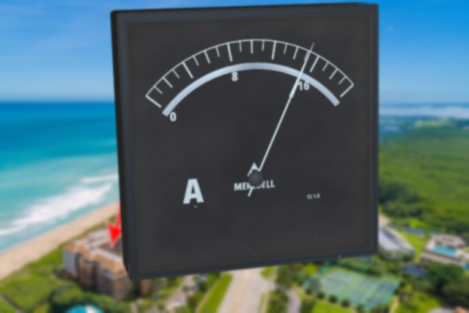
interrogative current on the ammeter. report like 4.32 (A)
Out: 15 (A)
